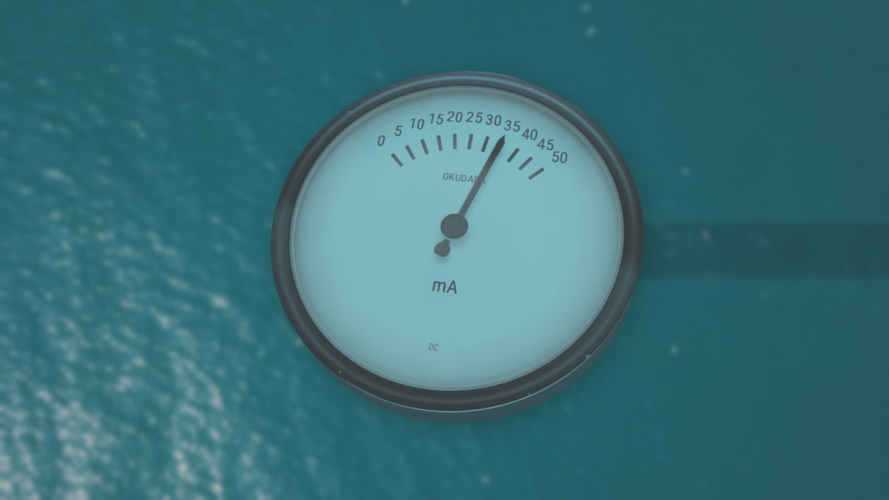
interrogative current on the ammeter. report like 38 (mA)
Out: 35 (mA)
